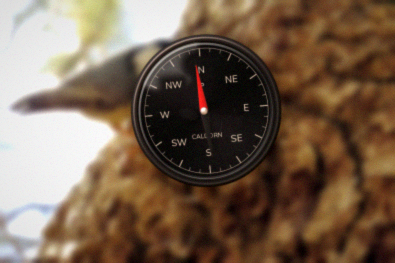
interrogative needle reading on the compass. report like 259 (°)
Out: 355 (°)
